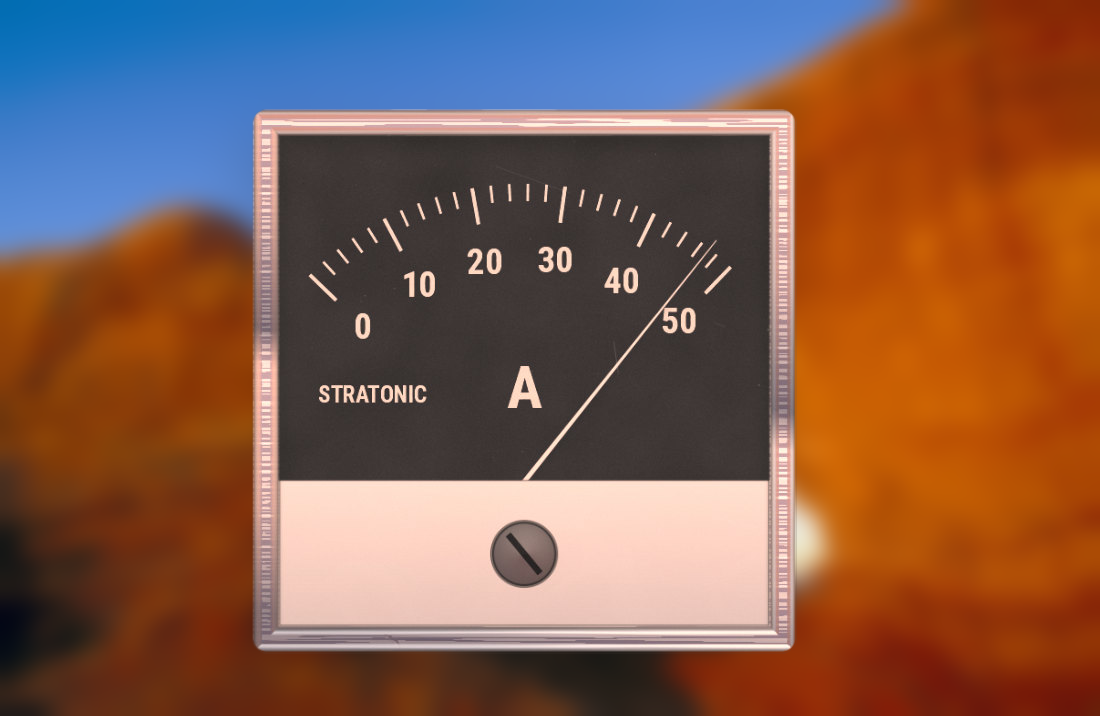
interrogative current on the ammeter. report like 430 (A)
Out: 47 (A)
